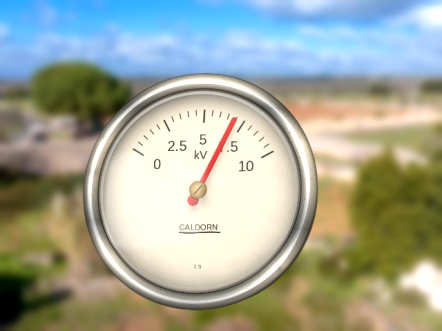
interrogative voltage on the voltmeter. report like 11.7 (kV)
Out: 7 (kV)
